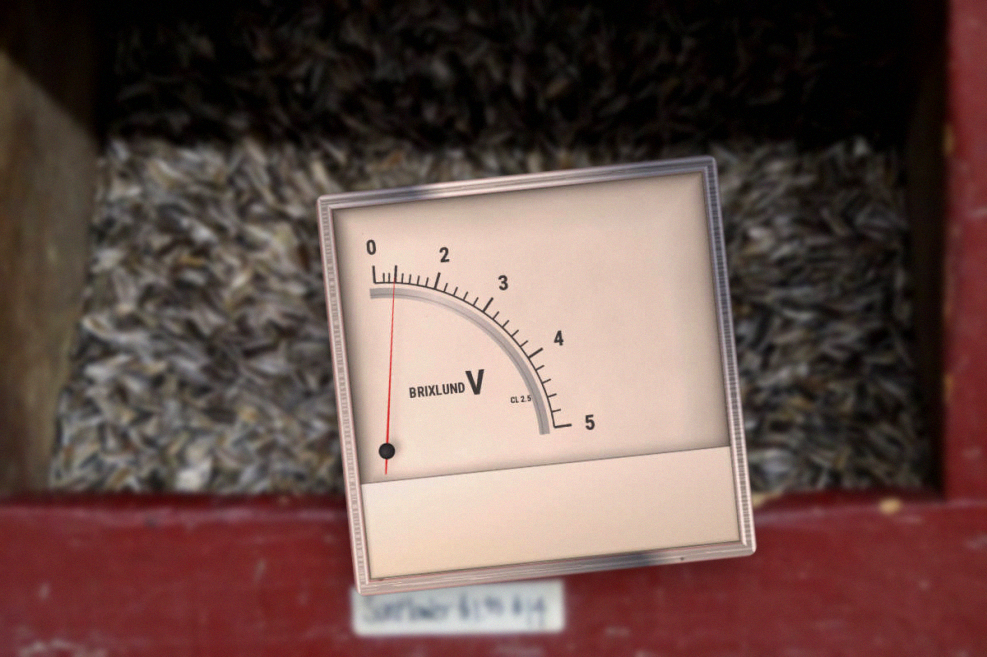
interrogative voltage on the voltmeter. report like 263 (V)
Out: 1 (V)
